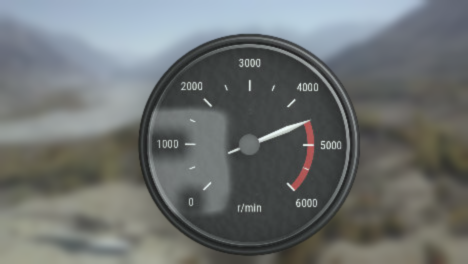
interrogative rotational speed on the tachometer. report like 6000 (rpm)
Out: 4500 (rpm)
